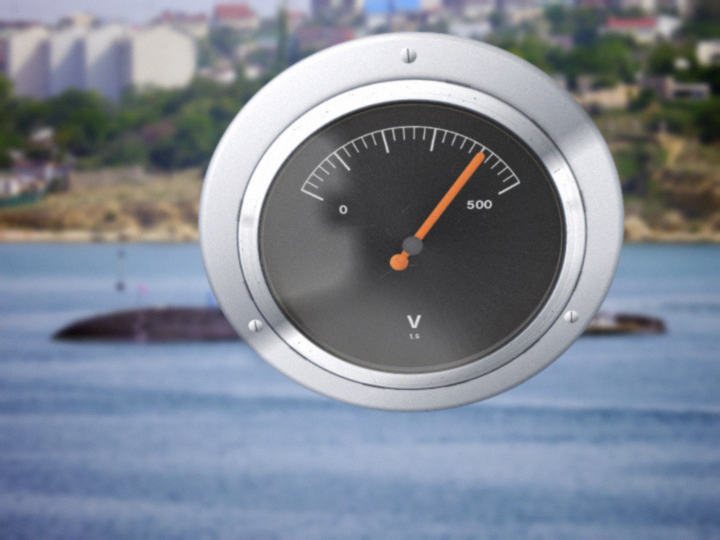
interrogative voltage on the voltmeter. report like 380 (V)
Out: 400 (V)
